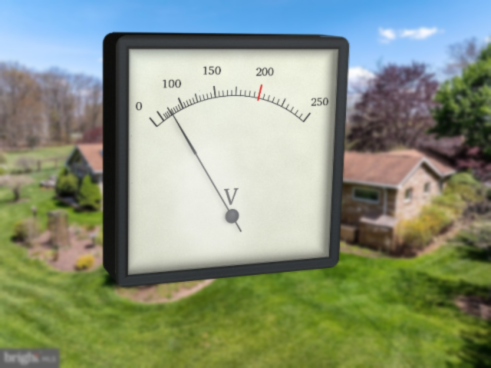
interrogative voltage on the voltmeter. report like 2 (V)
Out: 75 (V)
